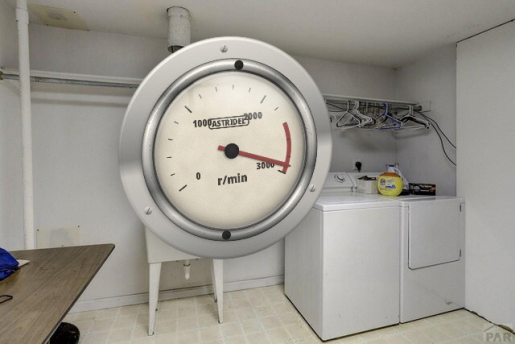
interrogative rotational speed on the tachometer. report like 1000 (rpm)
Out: 2900 (rpm)
